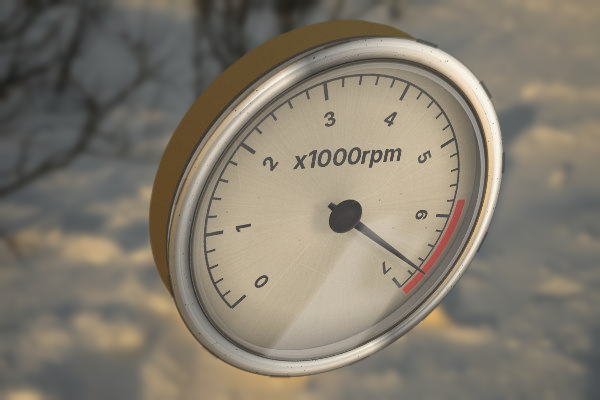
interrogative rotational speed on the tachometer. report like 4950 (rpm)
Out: 6700 (rpm)
